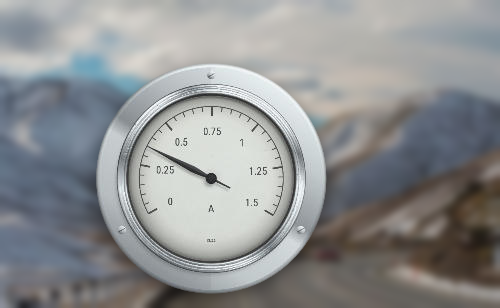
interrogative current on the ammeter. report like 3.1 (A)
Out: 0.35 (A)
